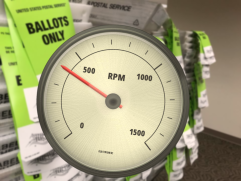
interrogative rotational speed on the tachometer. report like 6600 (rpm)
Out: 400 (rpm)
